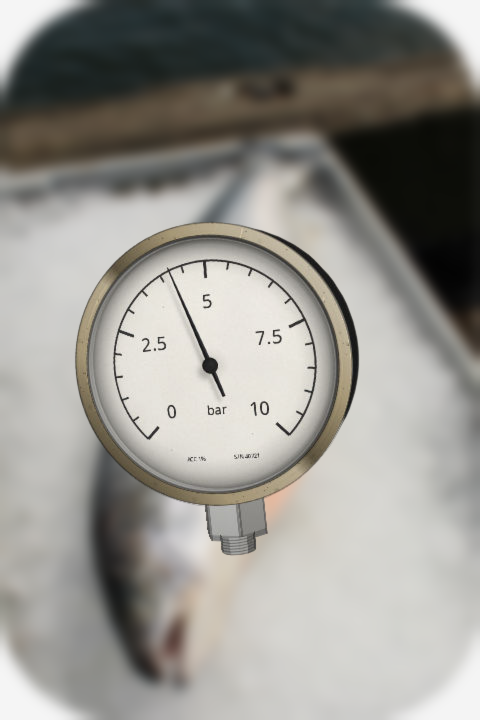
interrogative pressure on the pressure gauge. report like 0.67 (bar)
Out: 4.25 (bar)
